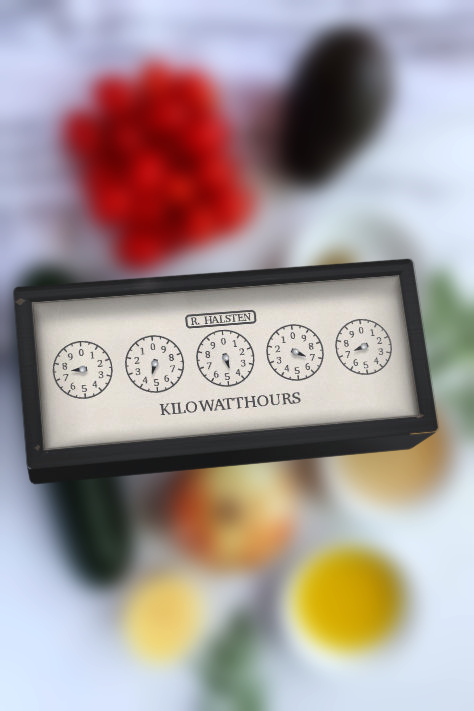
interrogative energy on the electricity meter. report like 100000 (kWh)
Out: 74467 (kWh)
